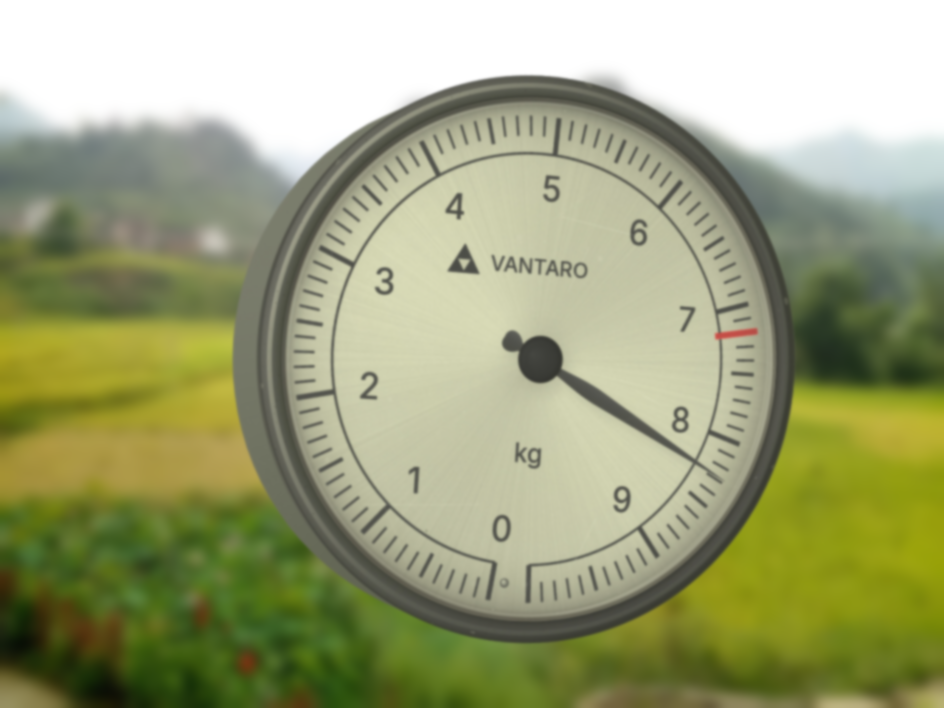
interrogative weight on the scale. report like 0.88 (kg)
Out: 8.3 (kg)
